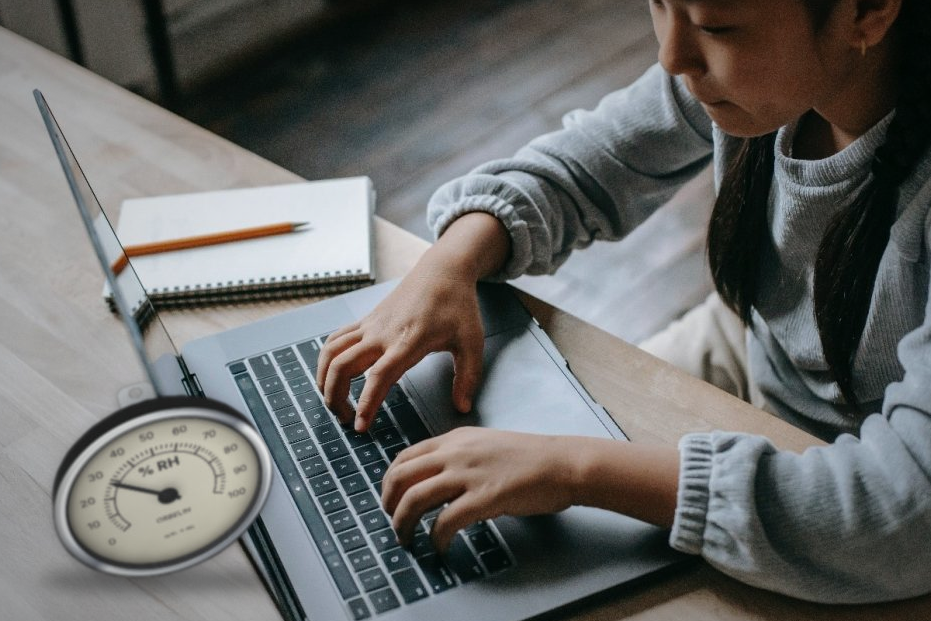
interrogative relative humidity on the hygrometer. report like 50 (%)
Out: 30 (%)
